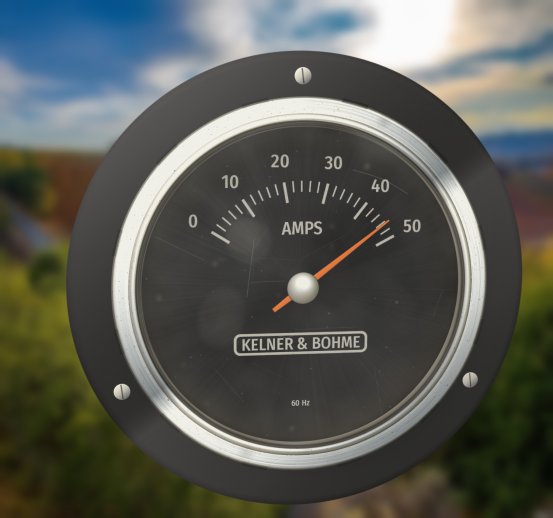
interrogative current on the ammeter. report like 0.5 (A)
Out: 46 (A)
